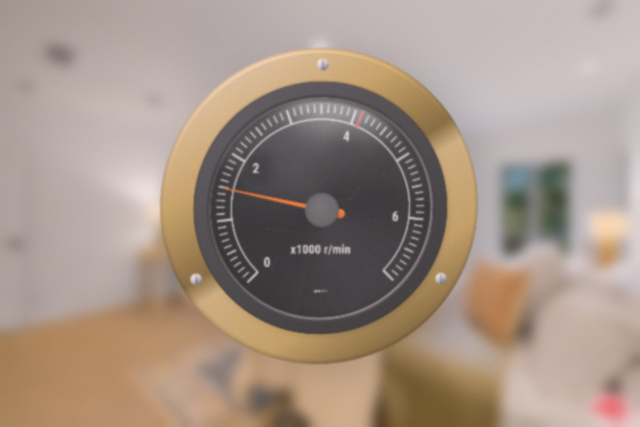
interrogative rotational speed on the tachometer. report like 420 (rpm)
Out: 1500 (rpm)
